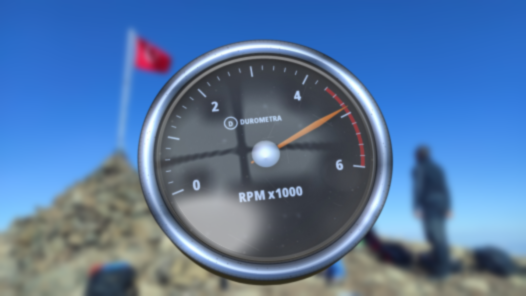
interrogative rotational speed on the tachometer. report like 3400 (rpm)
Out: 4900 (rpm)
